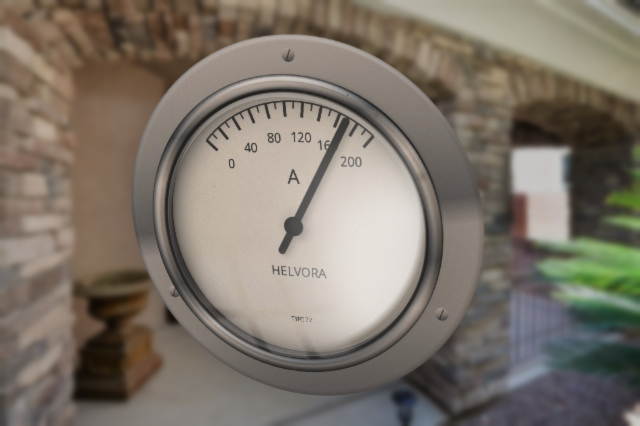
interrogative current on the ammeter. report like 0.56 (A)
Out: 170 (A)
